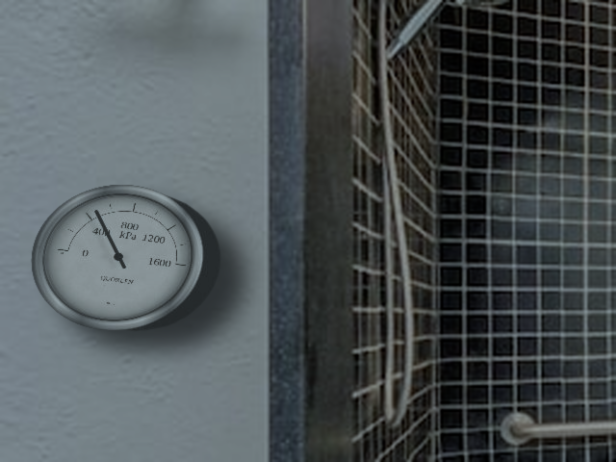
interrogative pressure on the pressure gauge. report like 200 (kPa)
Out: 500 (kPa)
